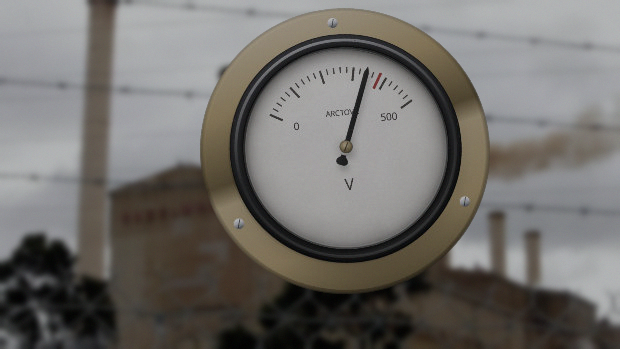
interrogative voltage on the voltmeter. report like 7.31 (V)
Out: 340 (V)
